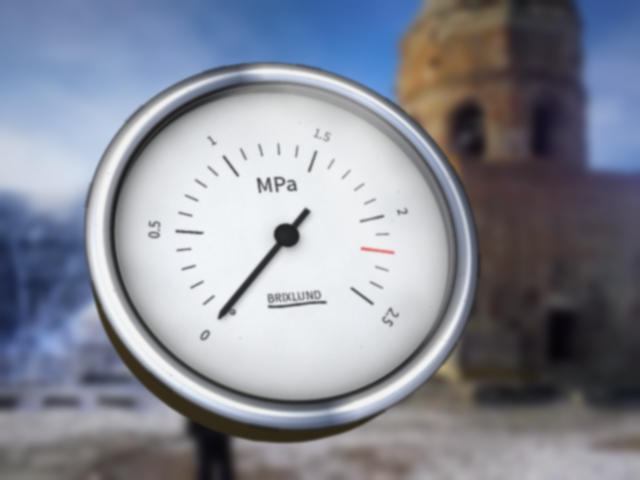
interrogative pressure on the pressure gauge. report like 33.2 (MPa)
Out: 0 (MPa)
